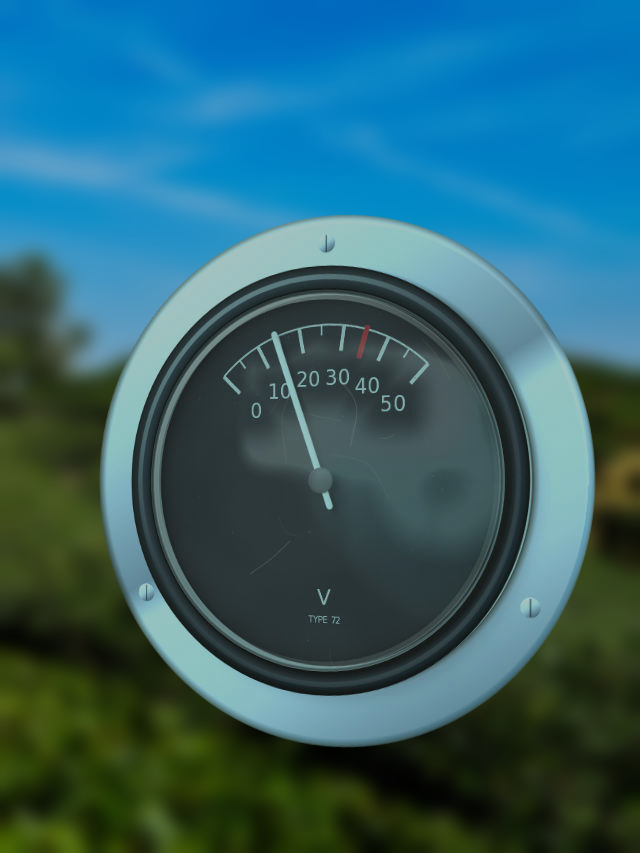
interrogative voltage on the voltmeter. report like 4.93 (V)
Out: 15 (V)
